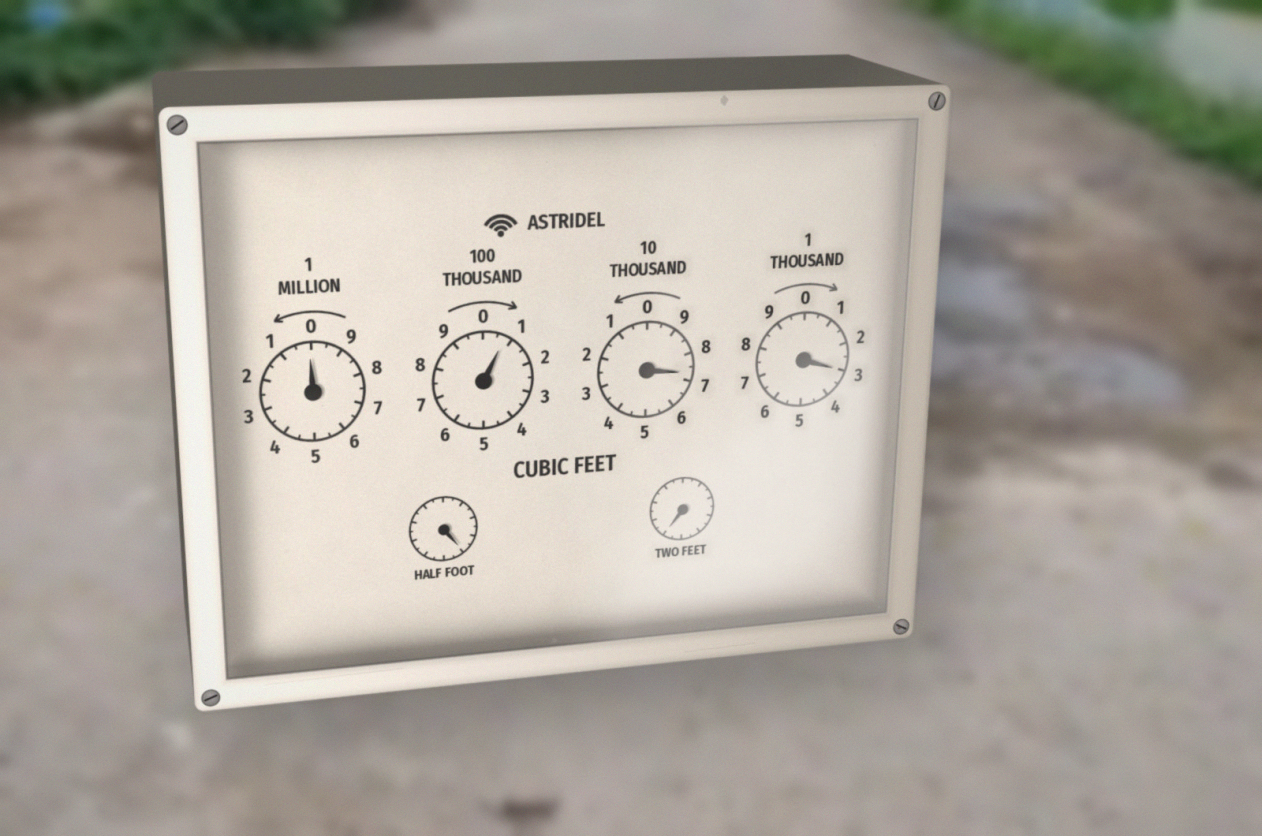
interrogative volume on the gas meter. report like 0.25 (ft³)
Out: 7300 (ft³)
